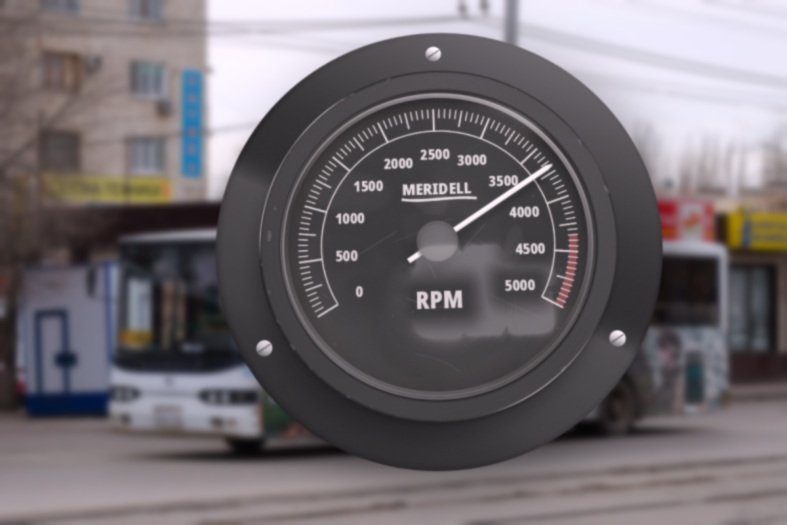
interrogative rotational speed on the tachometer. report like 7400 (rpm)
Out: 3700 (rpm)
